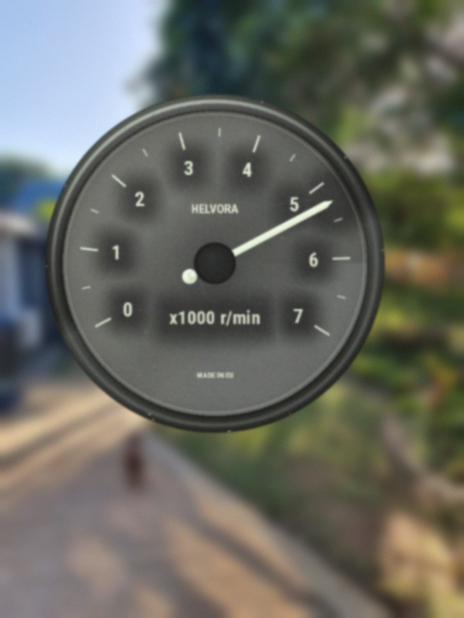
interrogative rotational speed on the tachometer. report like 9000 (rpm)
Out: 5250 (rpm)
